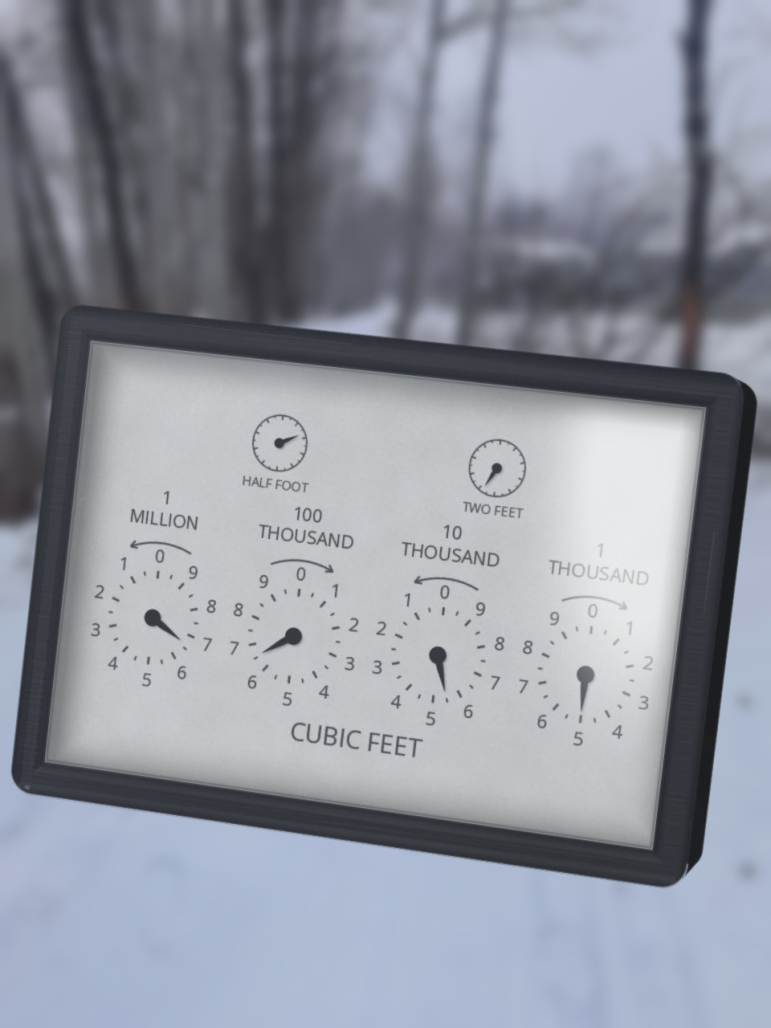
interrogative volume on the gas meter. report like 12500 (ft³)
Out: 665500 (ft³)
